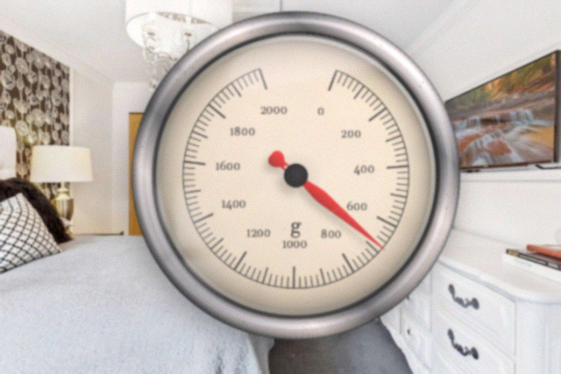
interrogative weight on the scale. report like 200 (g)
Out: 680 (g)
